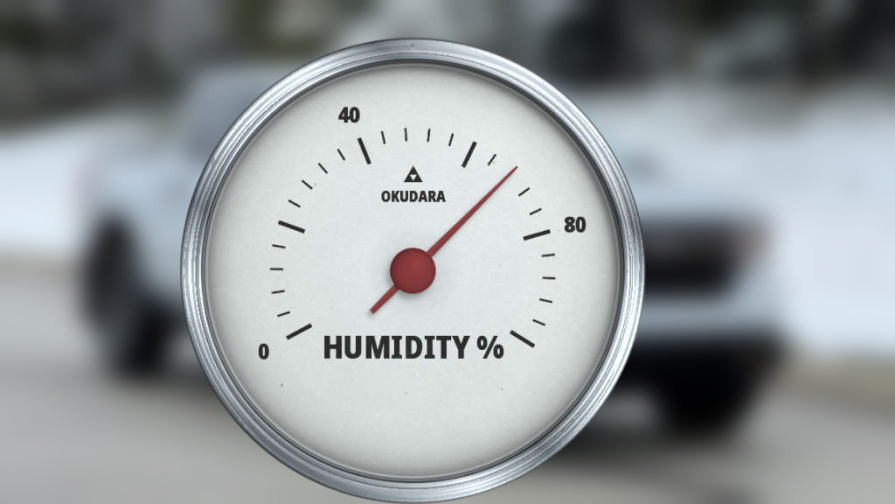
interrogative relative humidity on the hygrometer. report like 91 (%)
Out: 68 (%)
